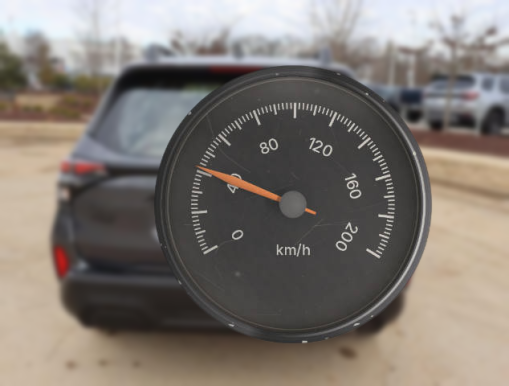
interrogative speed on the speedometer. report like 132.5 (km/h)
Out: 42 (km/h)
